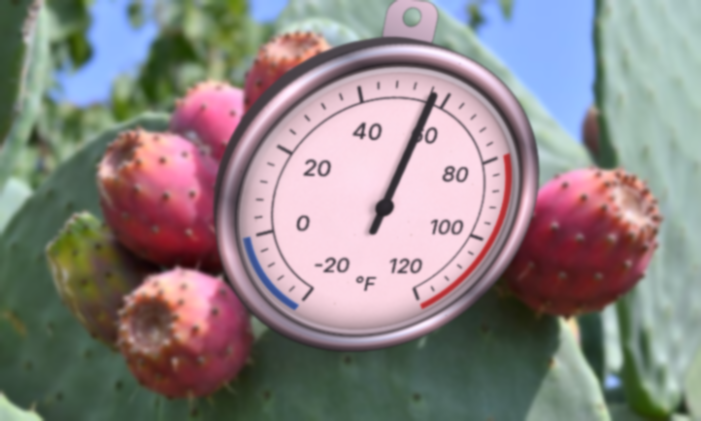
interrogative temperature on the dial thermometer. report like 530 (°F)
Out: 56 (°F)
